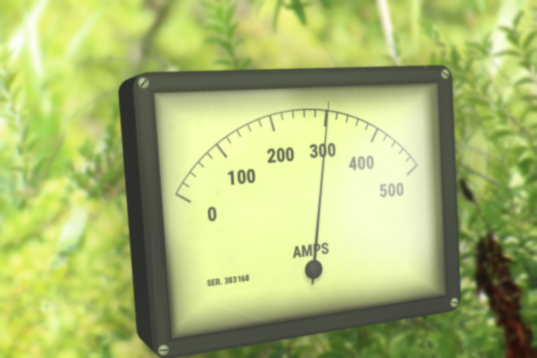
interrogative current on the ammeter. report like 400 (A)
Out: 300 (A)
